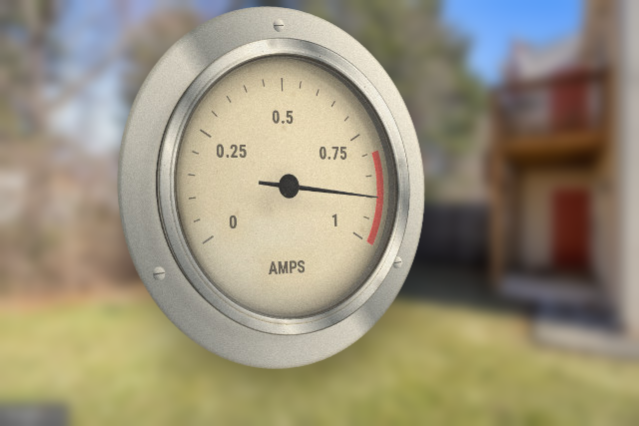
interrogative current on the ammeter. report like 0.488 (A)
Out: 0.9 (A)
